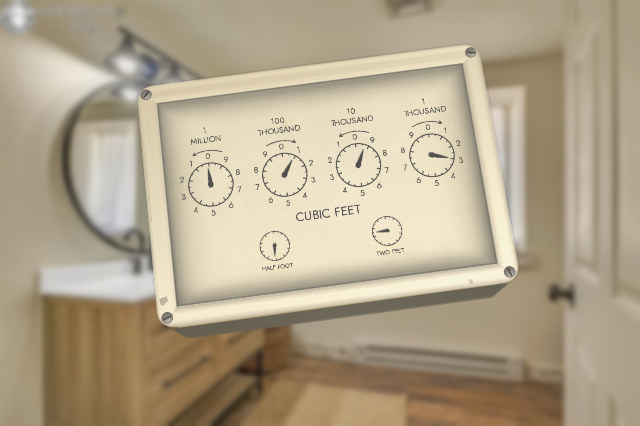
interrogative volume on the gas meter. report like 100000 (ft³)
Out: 9300 (ft³)
